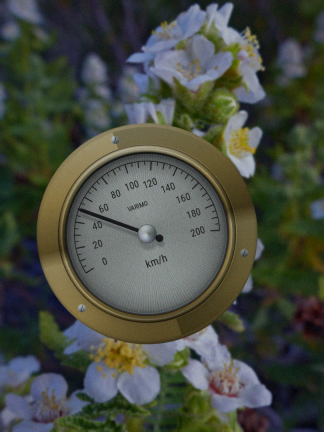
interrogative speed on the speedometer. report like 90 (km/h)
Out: 50 (km/h)
